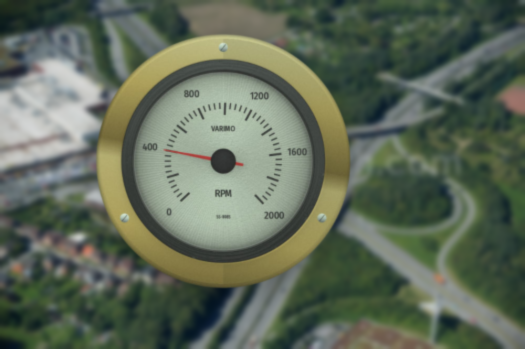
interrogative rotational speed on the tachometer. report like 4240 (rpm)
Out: 400 (rpm)
